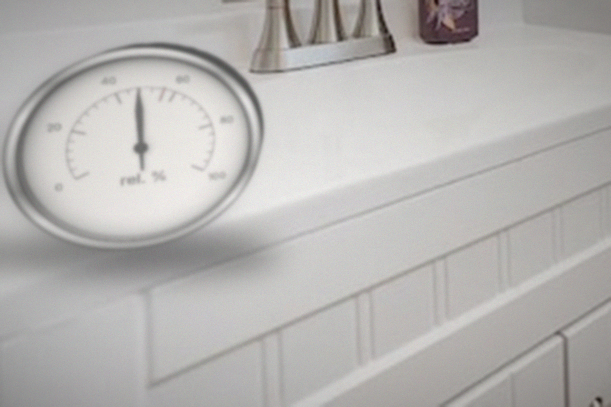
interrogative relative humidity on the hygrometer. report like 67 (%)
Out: 48 (%)
